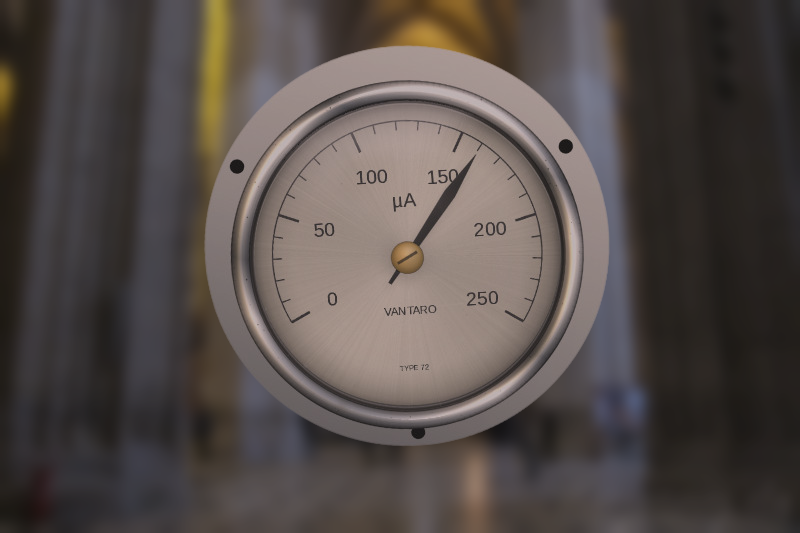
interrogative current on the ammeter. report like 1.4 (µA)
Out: 160 (µA)
